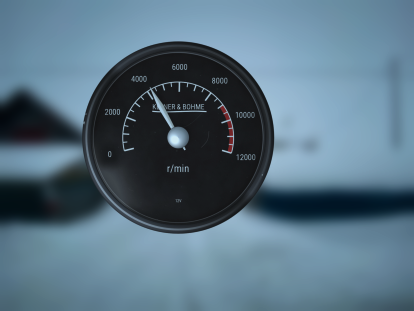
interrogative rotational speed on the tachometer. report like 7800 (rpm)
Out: 4250 (rpm)
